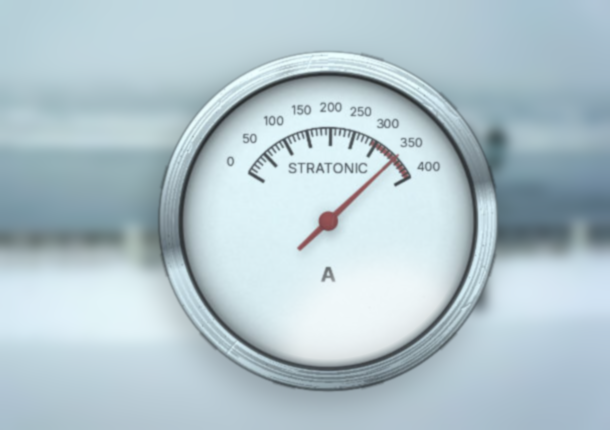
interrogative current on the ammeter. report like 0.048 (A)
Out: 350 (A)
